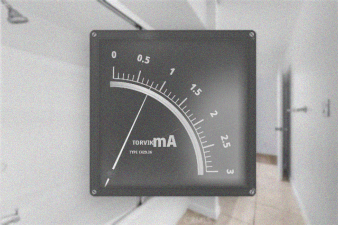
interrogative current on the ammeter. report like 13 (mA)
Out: 0.8 (mA)
